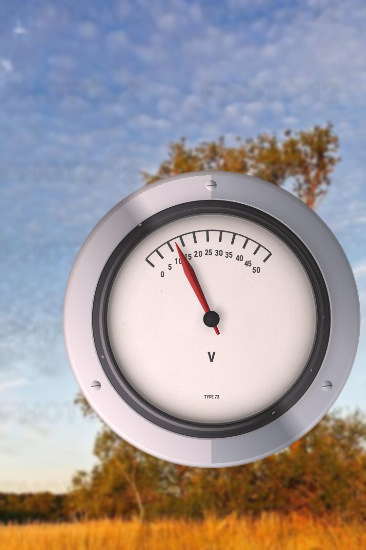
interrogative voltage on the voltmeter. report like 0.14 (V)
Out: 12.5 (V)
